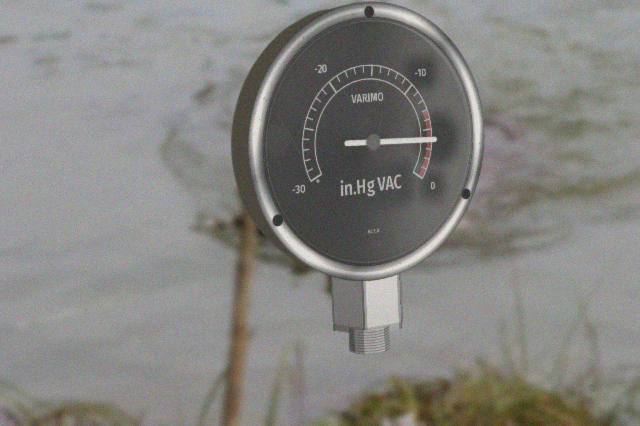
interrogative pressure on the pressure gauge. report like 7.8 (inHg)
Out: -4 (inHg)
